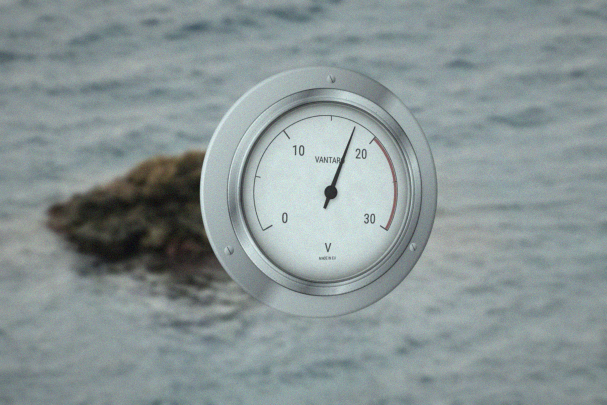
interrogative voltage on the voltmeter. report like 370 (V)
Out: 17.5 (V)
